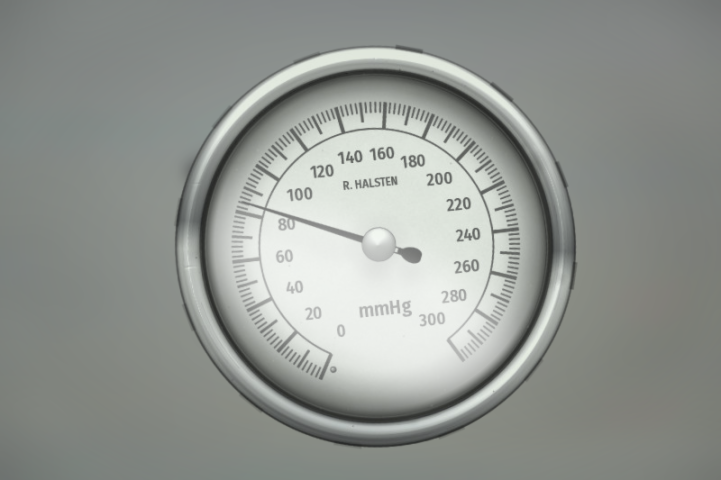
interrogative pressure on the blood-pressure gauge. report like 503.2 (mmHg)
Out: 84 (mmHg)
